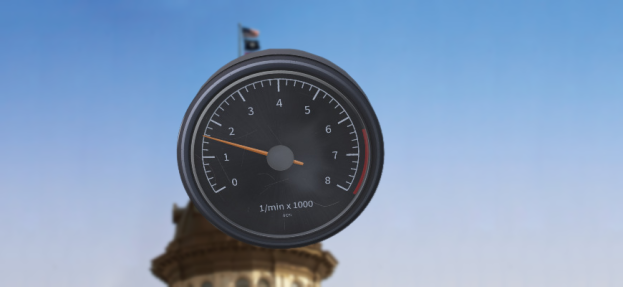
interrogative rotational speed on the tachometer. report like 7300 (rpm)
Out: 1600 (rpm)
